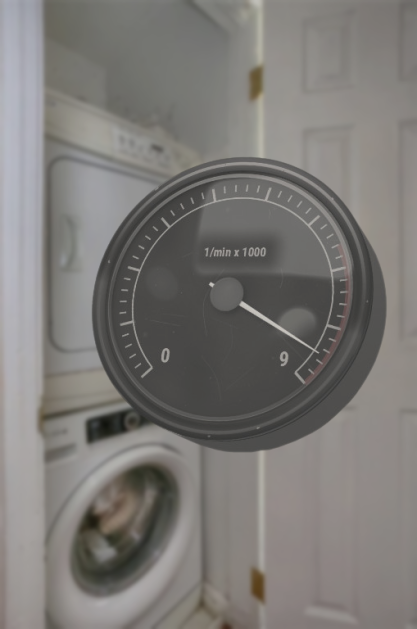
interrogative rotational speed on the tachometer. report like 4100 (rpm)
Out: 8500 (rpm)
